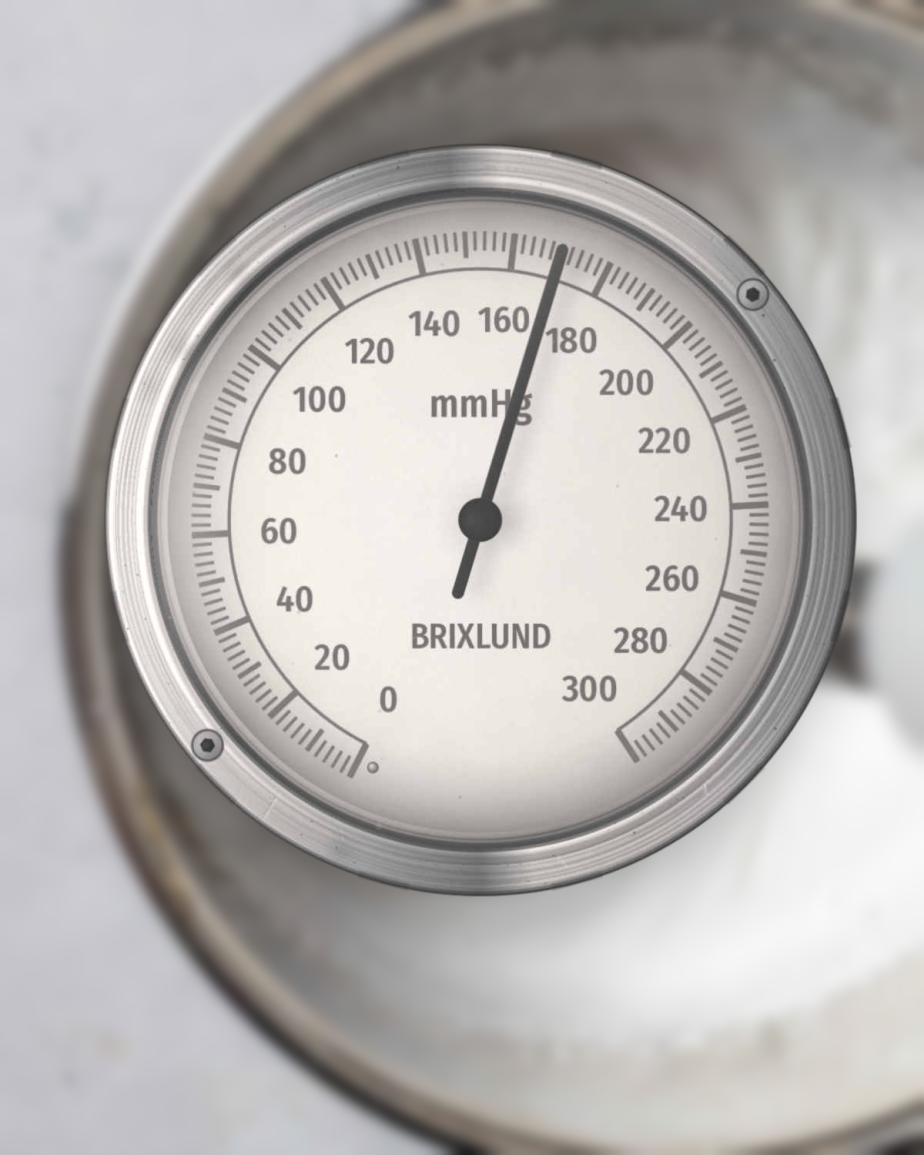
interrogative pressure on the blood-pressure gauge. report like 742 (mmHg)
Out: 170 (mmHg)
